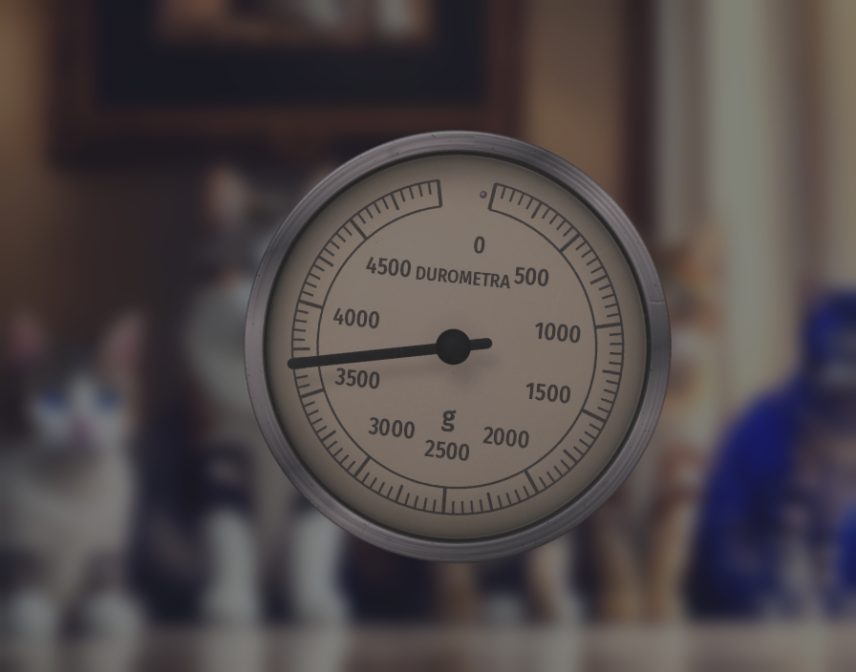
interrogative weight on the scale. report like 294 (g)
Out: 3675 (g)
